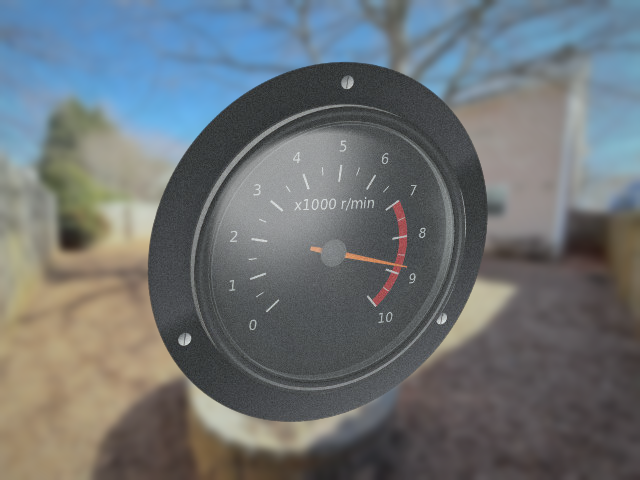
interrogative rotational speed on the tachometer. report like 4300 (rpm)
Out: 8750 (rpm)
